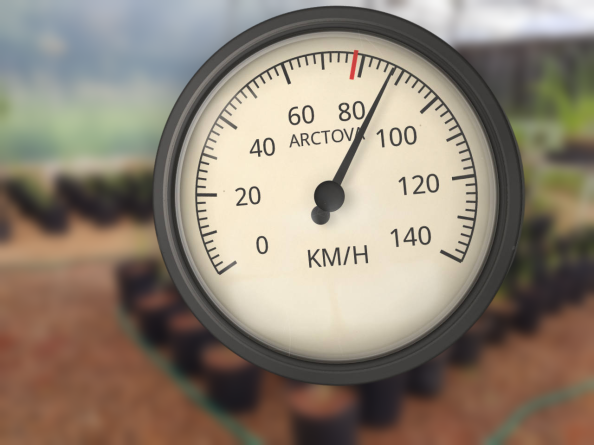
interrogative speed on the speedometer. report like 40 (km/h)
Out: 88 (km/h)
